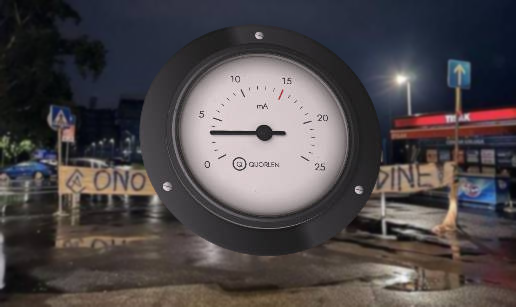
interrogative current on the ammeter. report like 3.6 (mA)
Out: 3 (mA)
